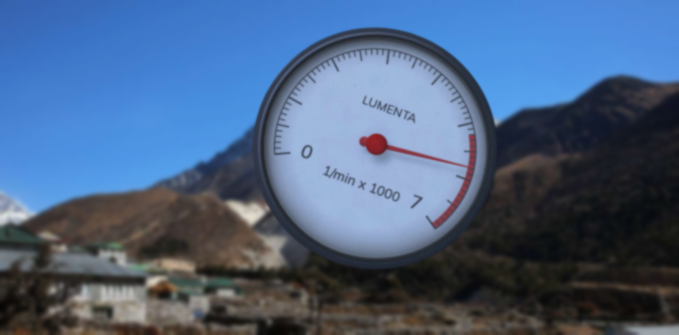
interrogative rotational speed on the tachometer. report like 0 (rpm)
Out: 5800 (rpm)
